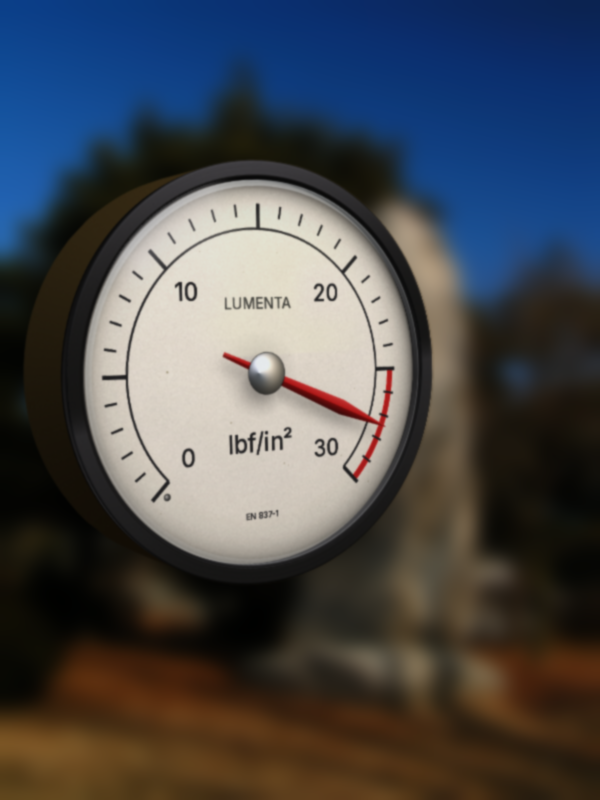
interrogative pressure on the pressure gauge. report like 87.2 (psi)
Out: 27.5 (psi)
